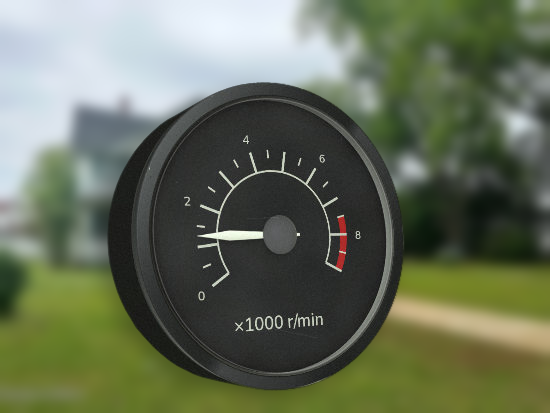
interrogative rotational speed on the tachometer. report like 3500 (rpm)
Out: 1250 (rpm)
